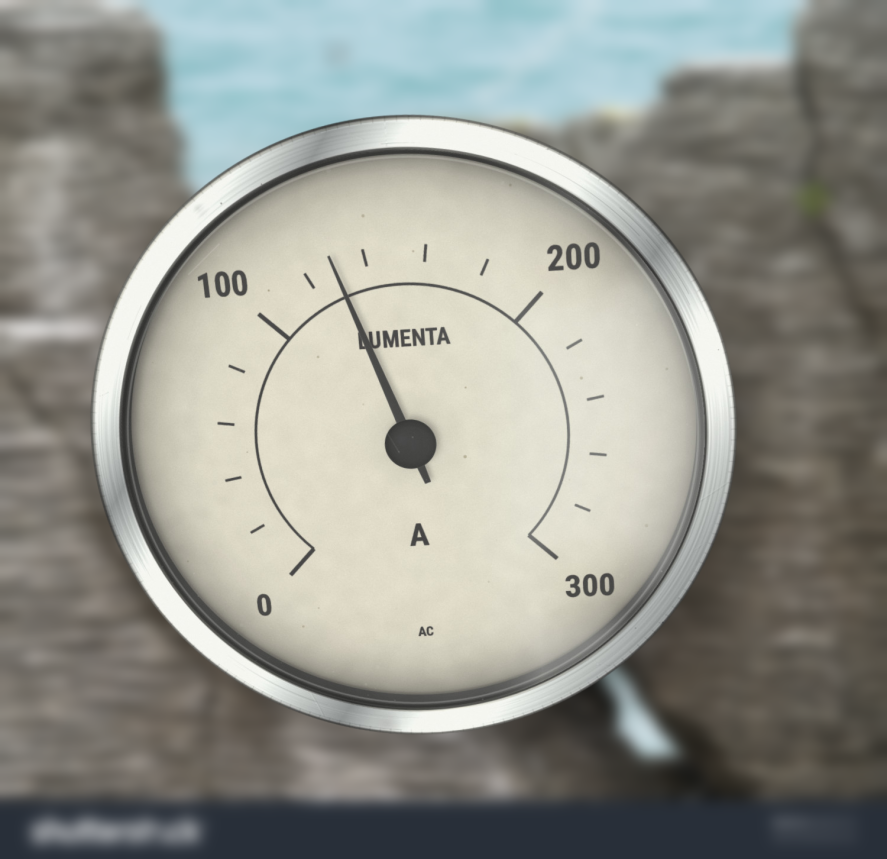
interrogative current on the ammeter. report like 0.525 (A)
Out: 130 (A)
